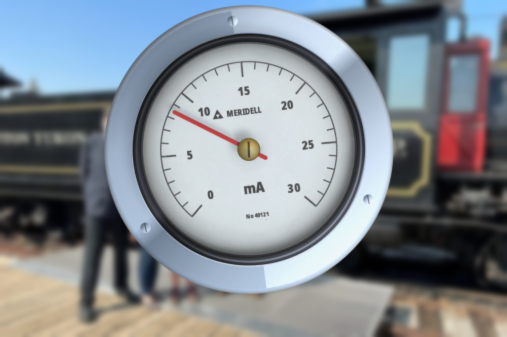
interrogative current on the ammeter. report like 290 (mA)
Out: 8.5 (mA)
